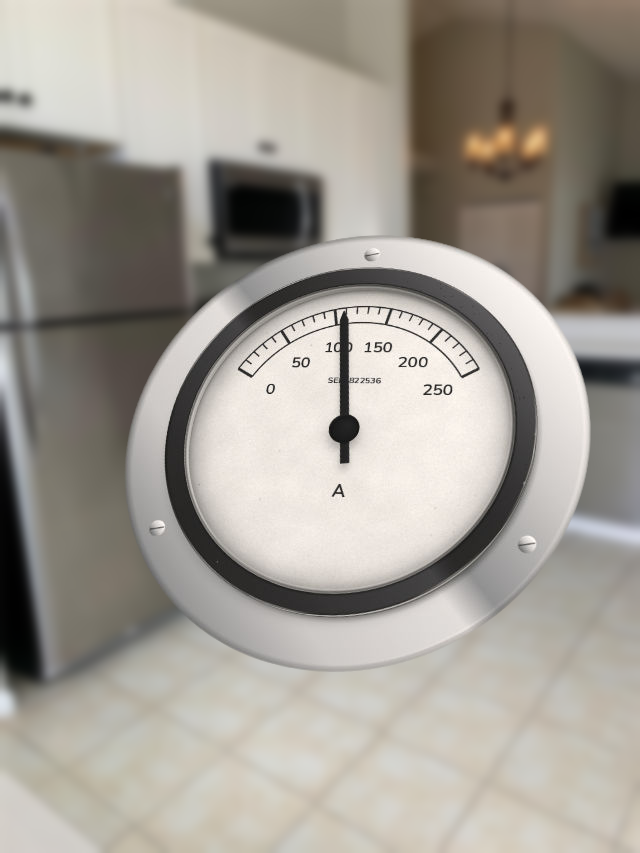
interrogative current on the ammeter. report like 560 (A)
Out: 110 (A)
